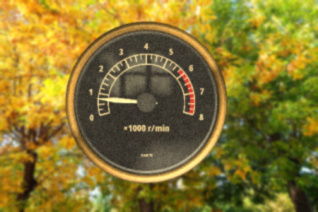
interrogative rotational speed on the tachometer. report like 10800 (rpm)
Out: 750 (rpm)
